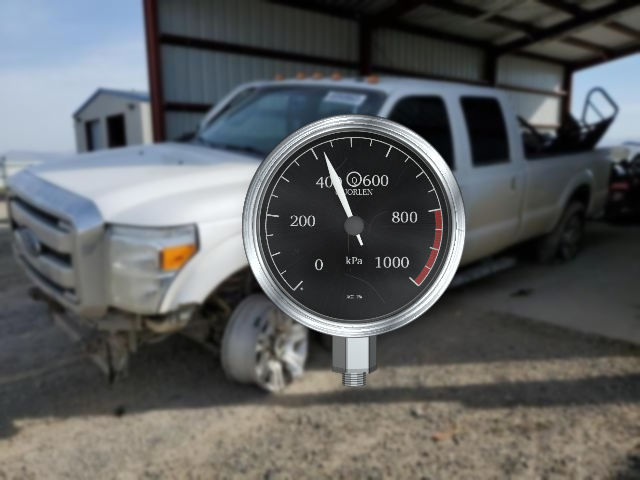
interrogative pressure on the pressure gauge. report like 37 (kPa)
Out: 425 (kPa)
